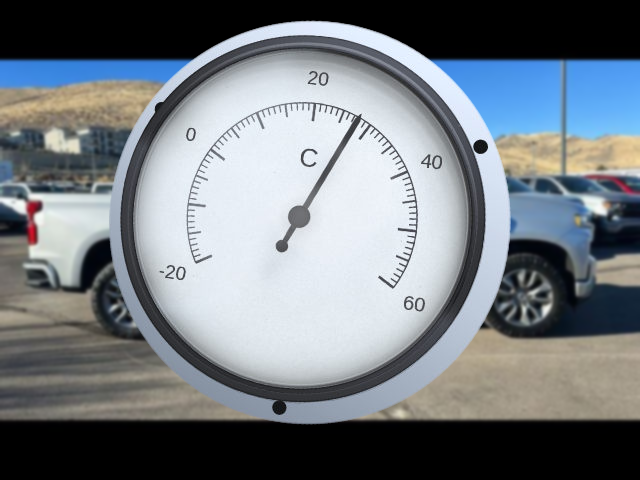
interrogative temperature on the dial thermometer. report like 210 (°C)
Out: 28 (°C)
